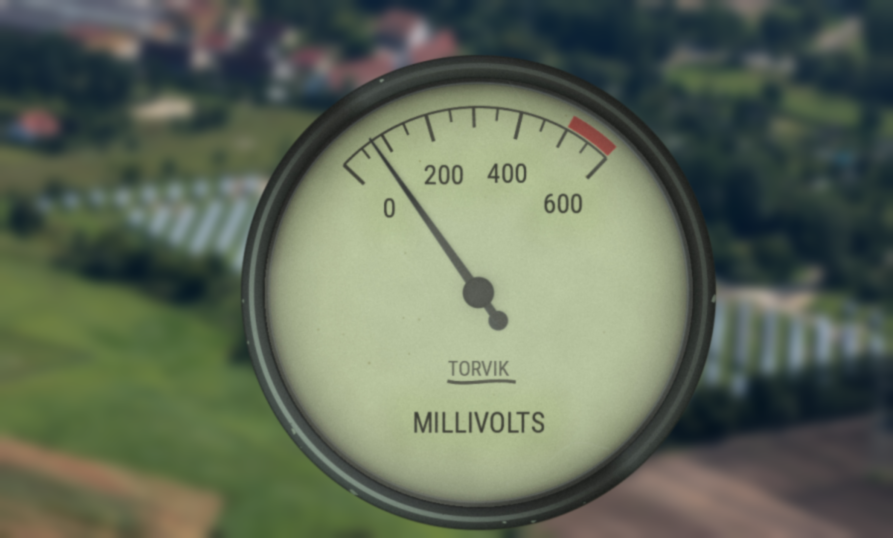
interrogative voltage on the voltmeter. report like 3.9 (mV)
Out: 75 (mV)
